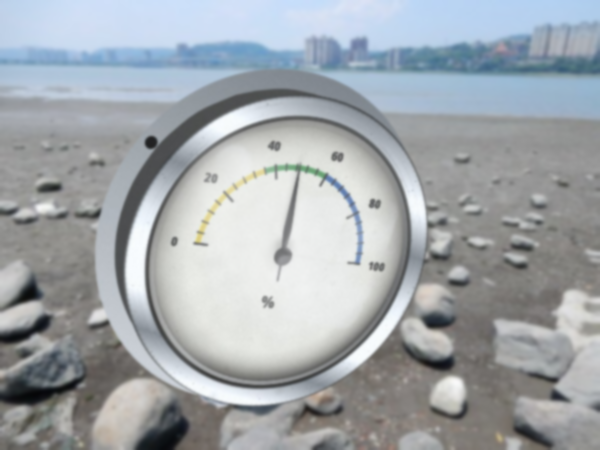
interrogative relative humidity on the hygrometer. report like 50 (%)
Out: 48 (%)
